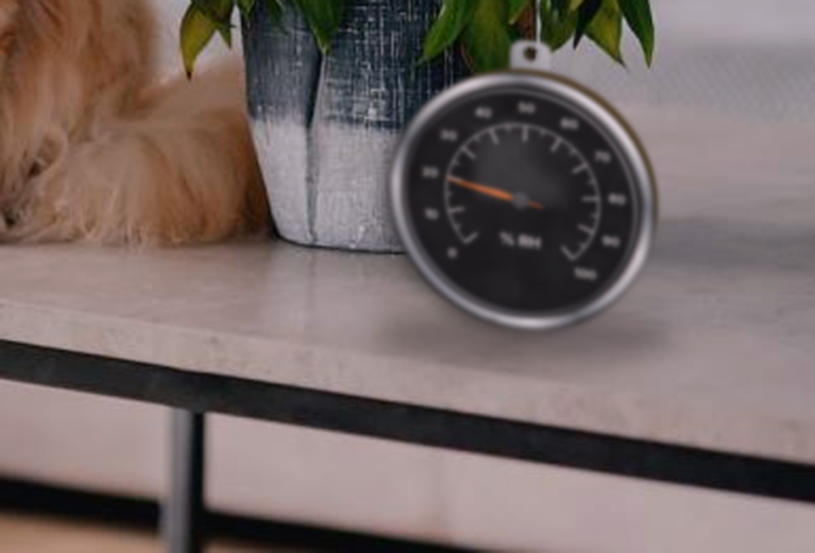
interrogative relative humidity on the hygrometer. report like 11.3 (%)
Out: 20 (%)
